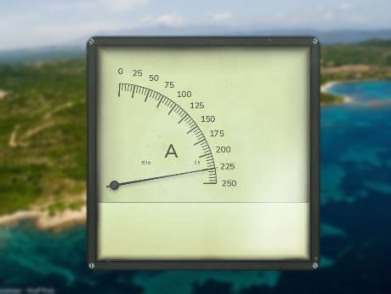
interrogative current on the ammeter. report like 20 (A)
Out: 225 (A)
